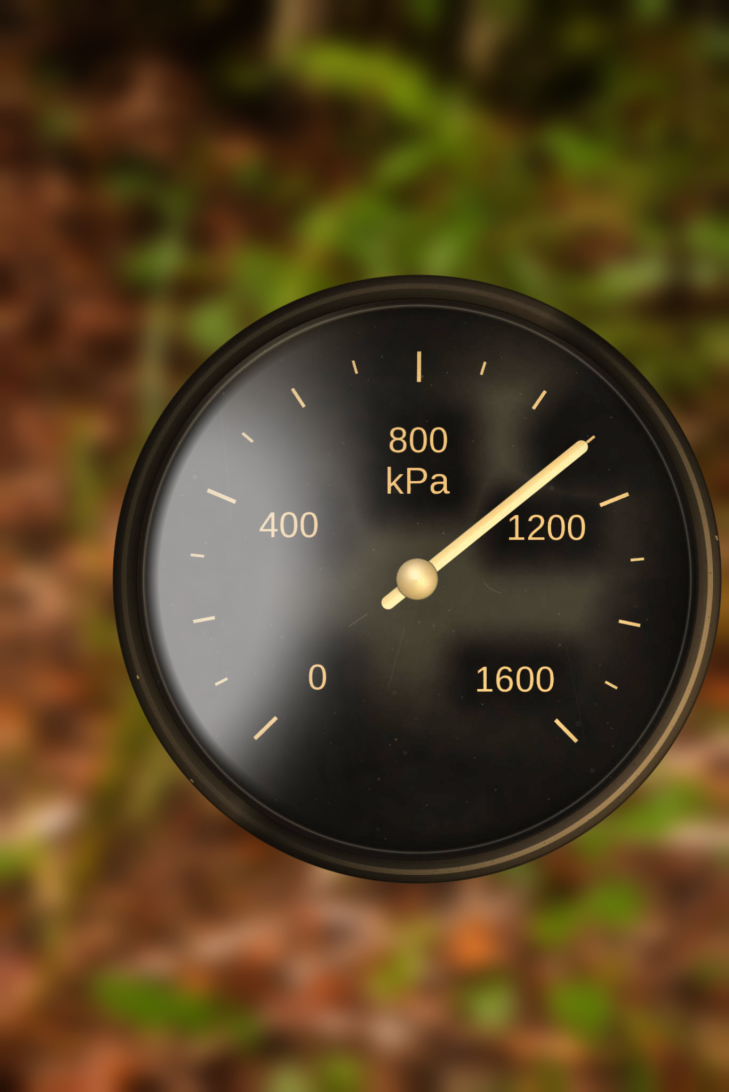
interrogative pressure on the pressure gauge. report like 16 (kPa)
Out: 1100 (kPa)
